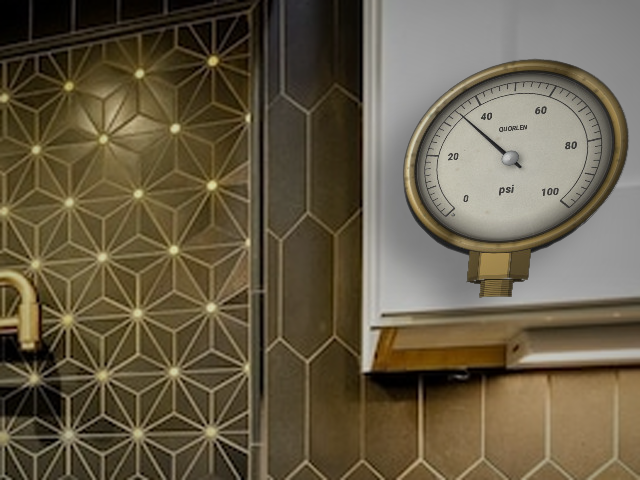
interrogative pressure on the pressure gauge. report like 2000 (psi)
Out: 34 (psi)
